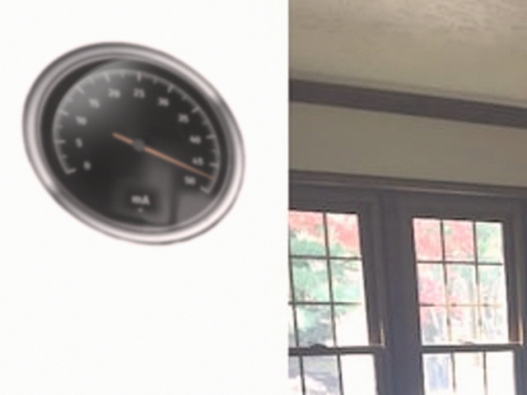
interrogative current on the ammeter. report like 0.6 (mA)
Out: 47.5 (mA)
